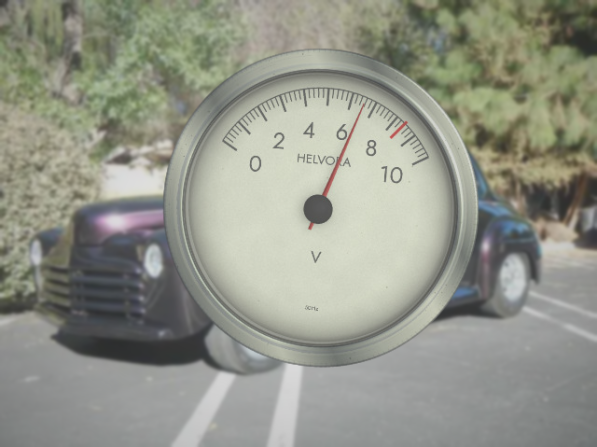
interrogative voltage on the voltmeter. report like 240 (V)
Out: 6.6 (V)
